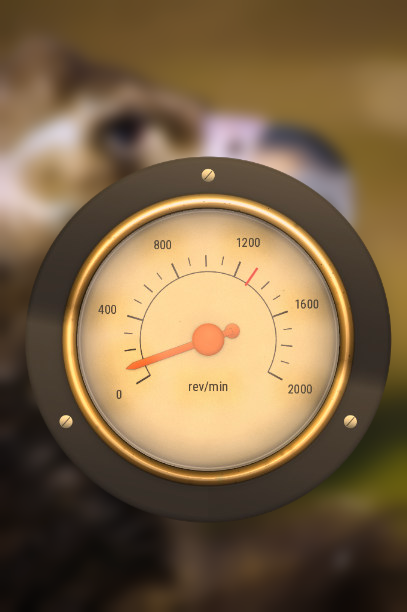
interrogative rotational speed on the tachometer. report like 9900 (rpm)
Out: 100 (rpm)
